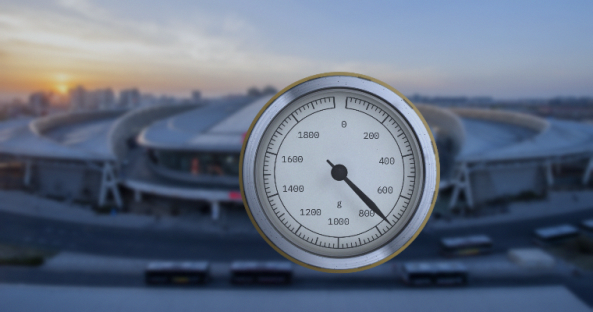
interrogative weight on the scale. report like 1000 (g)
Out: 740 (g)
